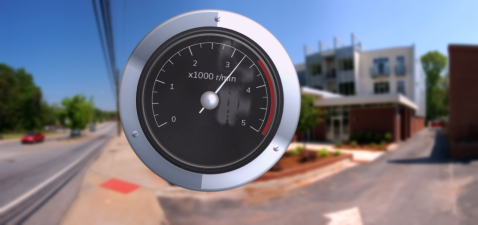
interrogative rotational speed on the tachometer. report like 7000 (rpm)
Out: 3250 (rpm)
